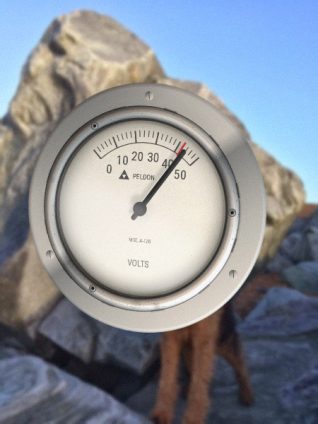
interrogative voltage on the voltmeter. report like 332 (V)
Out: 44 (V)
